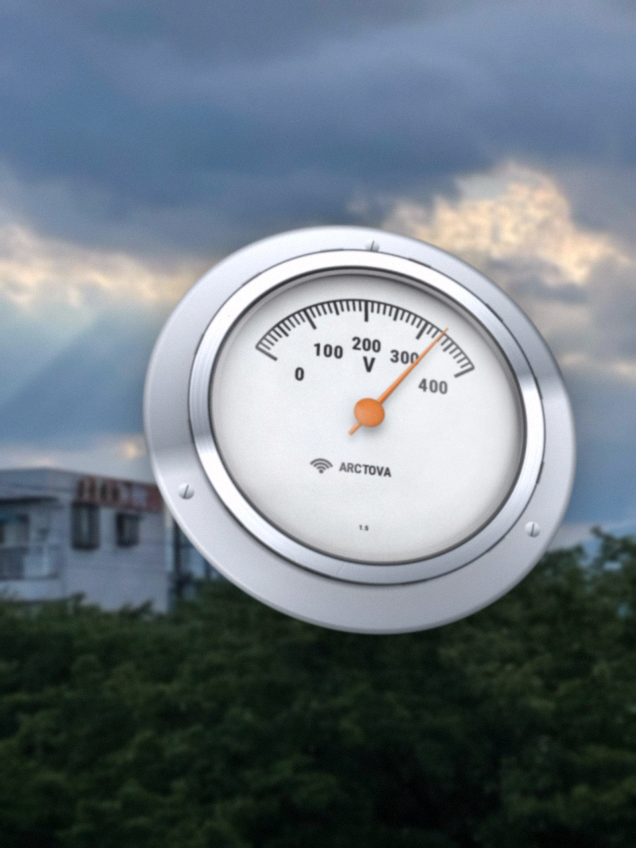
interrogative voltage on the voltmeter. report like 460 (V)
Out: 330 (V)
